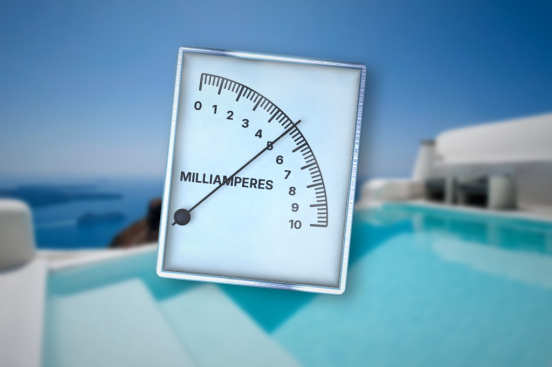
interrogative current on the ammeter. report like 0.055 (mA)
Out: 5 (mA)
